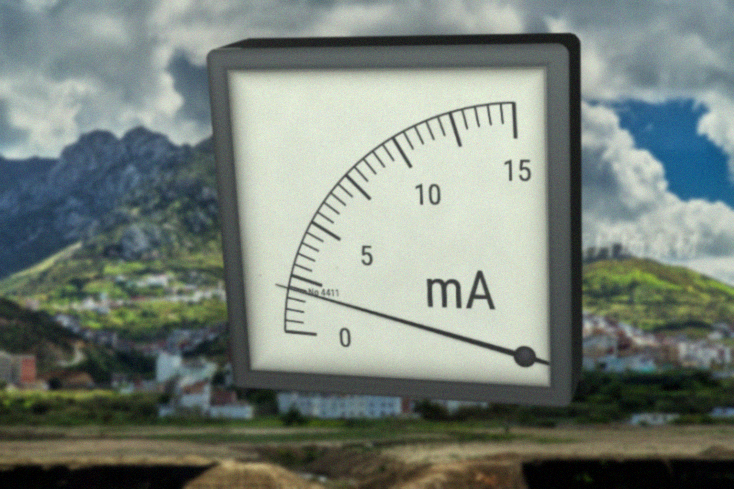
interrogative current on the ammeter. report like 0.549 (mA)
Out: 2 (mA)
